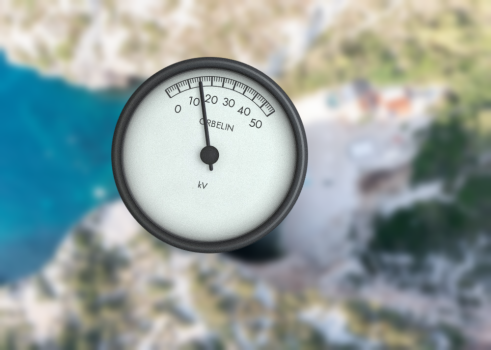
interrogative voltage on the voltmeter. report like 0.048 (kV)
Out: 15 (kV)
